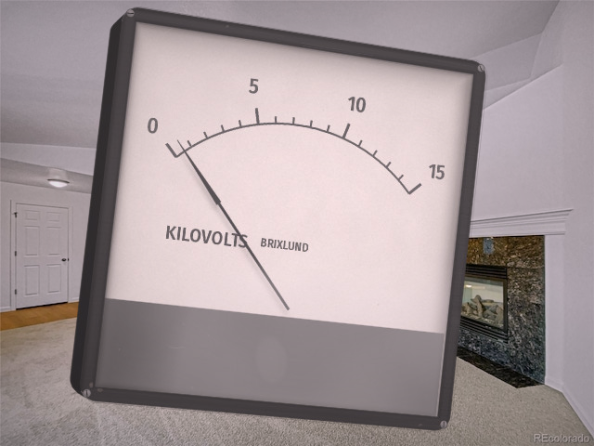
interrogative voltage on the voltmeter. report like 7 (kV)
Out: 0.5 (kV)
